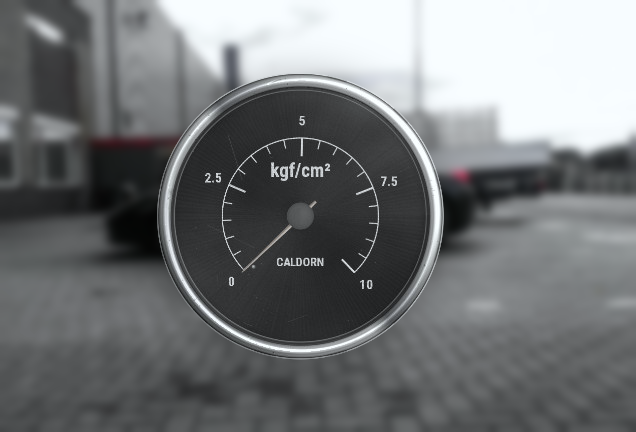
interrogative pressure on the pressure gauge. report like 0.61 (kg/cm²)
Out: 0 (kg/cm²)
